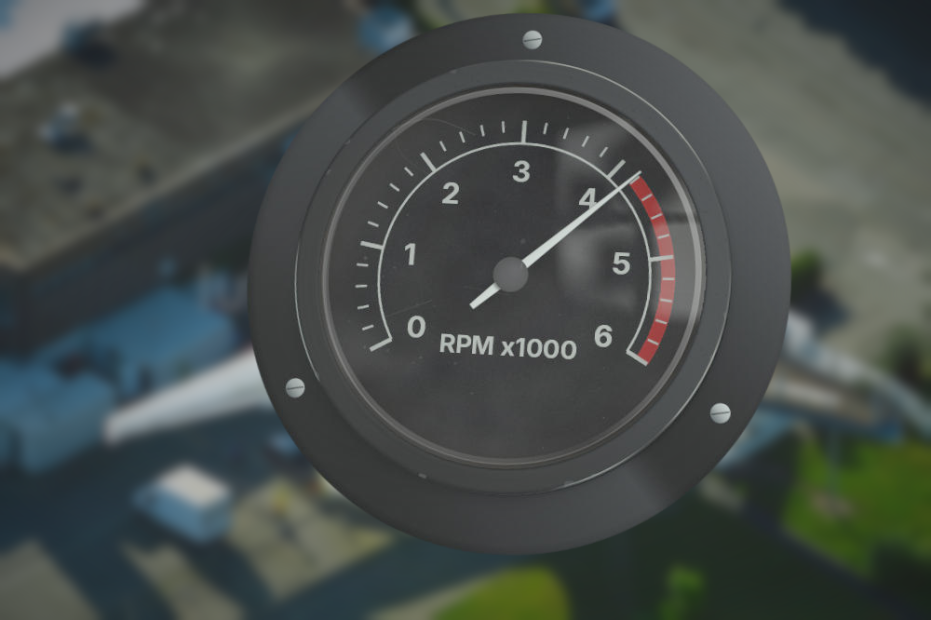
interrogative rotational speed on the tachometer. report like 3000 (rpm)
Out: 4200 (rpm)
